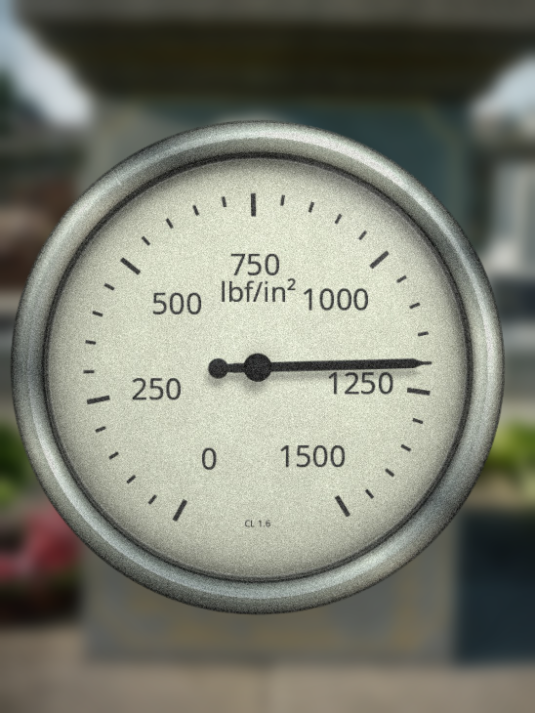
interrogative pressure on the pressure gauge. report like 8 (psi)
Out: 1200 (psi)
